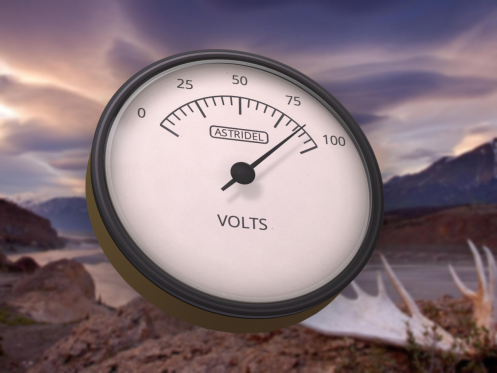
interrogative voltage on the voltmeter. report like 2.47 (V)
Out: 87.5 (V)
